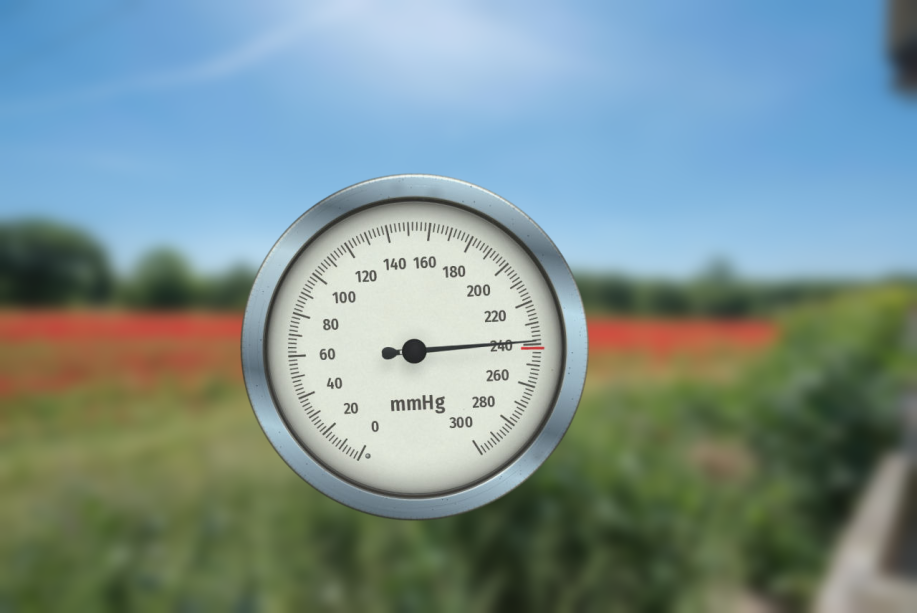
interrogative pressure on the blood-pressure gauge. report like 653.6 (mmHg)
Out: 238 (mmHg)
